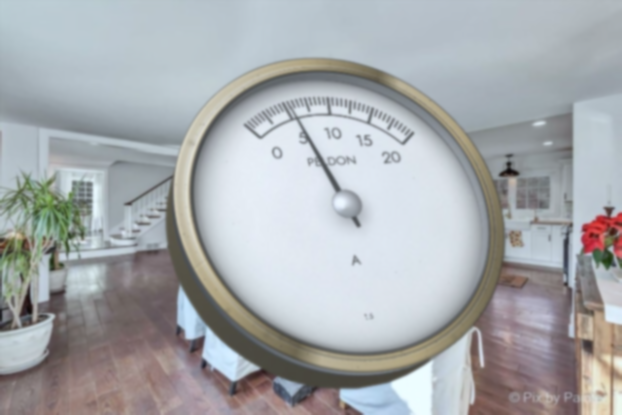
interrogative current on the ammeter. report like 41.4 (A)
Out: 5 (A)
